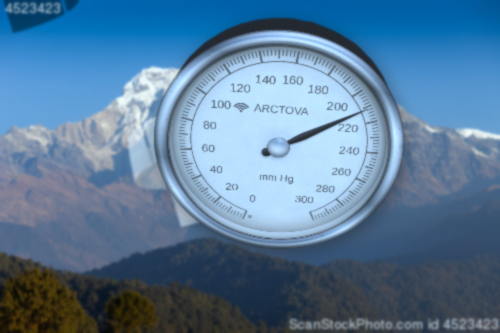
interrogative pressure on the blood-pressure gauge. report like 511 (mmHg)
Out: 210 (mmHg)
